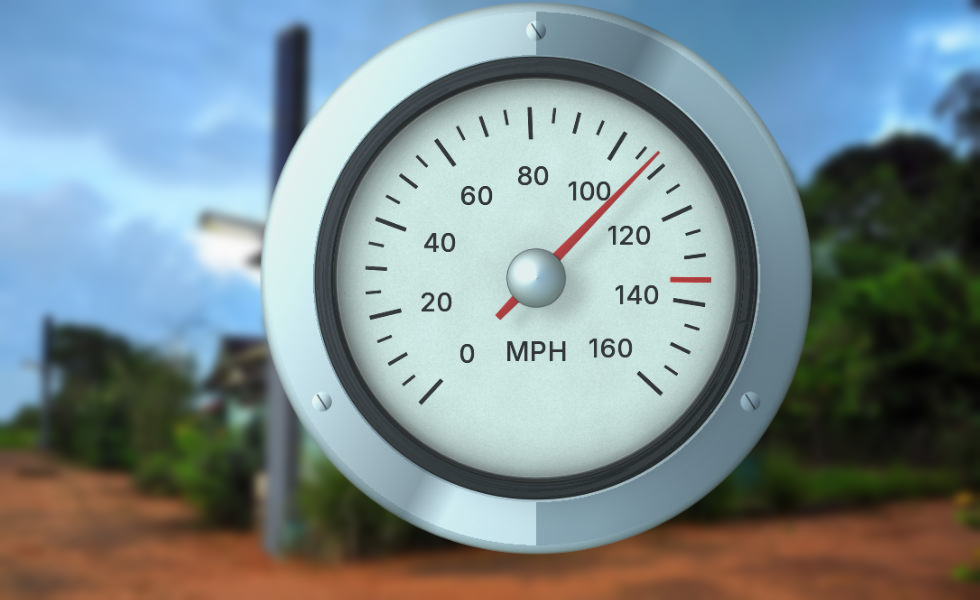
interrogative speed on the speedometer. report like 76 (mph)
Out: 107.5 (mph)
